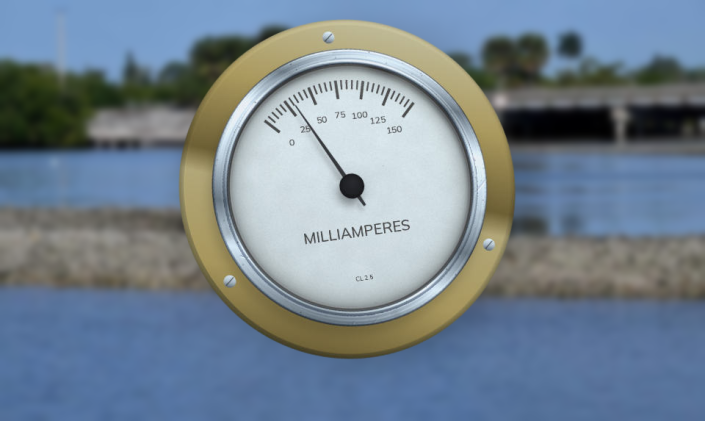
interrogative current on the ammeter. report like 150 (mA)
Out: 30 (mA)
